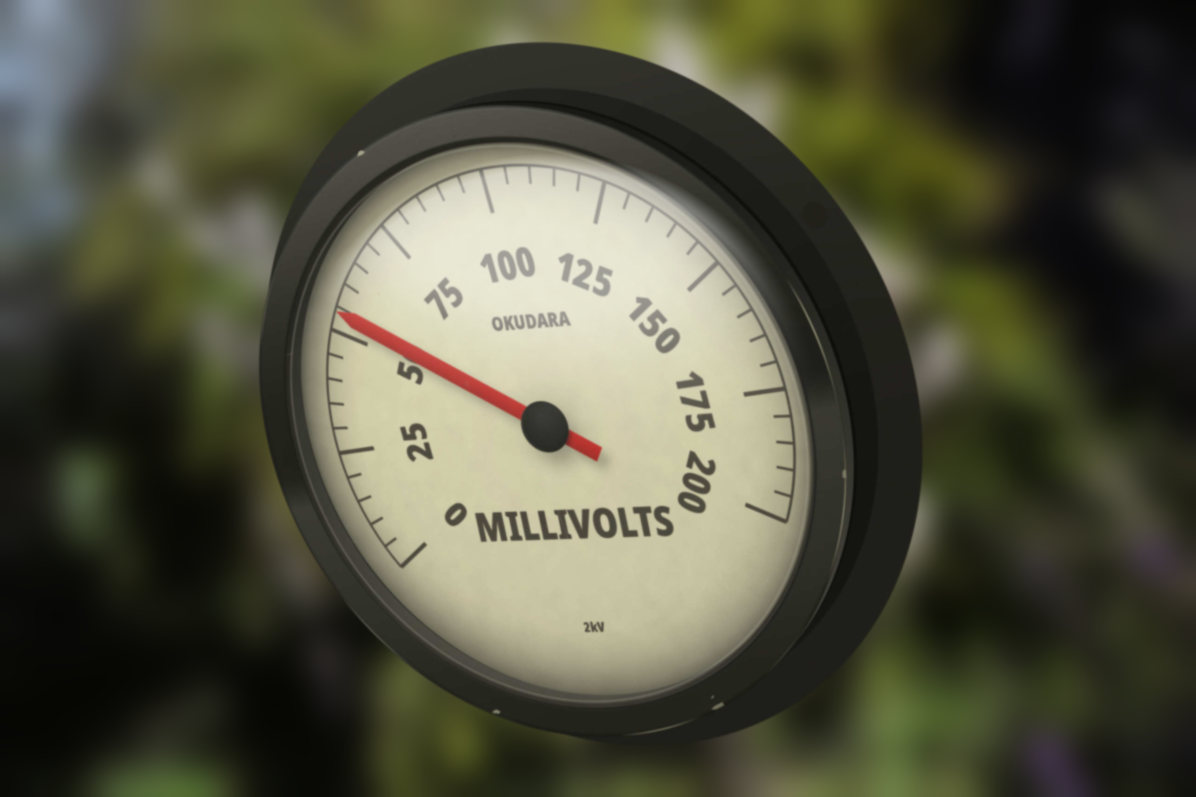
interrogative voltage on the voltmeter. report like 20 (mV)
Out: 55 (mV)
